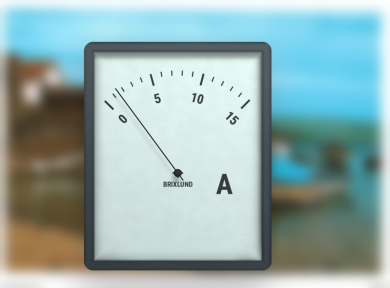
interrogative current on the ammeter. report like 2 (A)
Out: 1.5 (A)
